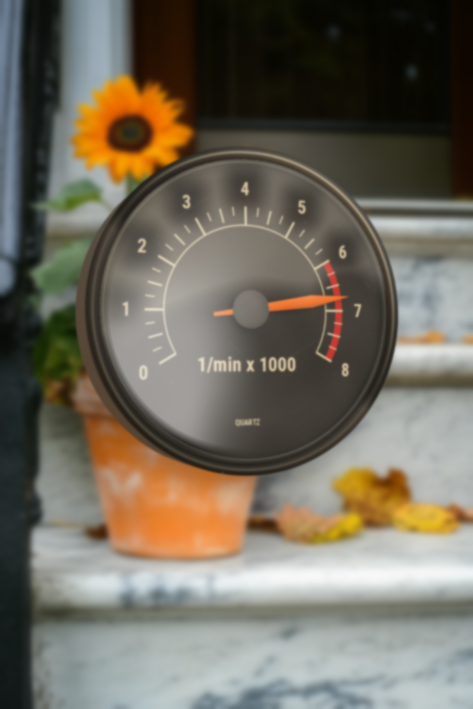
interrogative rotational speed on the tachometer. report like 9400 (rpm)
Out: 6750 (rpm)
